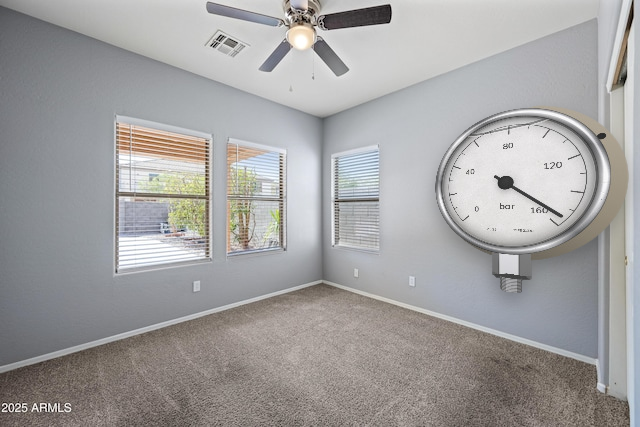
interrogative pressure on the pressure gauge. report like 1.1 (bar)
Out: 155 (bar)
